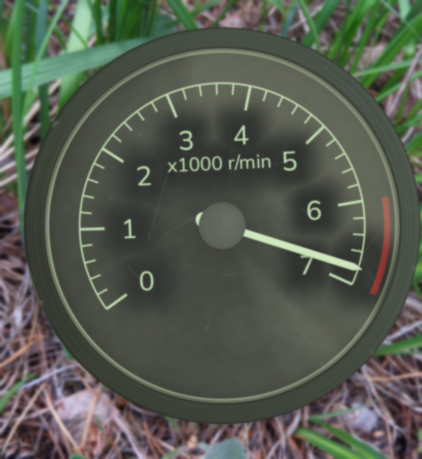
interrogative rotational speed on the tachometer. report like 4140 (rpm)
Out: 6800 (rpm)
